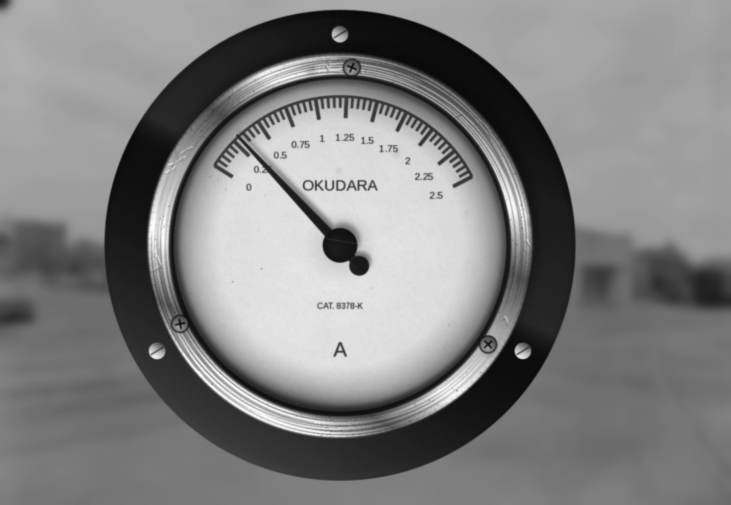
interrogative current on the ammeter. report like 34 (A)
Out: 0.3 (A)
